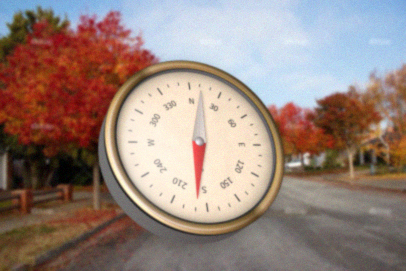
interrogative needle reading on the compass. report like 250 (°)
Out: 190 (°)
